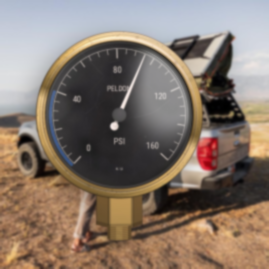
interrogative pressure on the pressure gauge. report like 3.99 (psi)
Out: 95 (psi)
